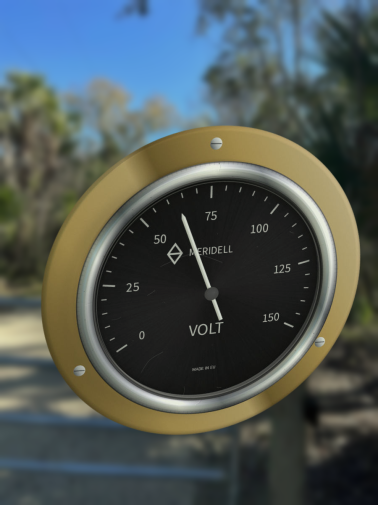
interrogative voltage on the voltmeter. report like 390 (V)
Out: 62.5 (V)
